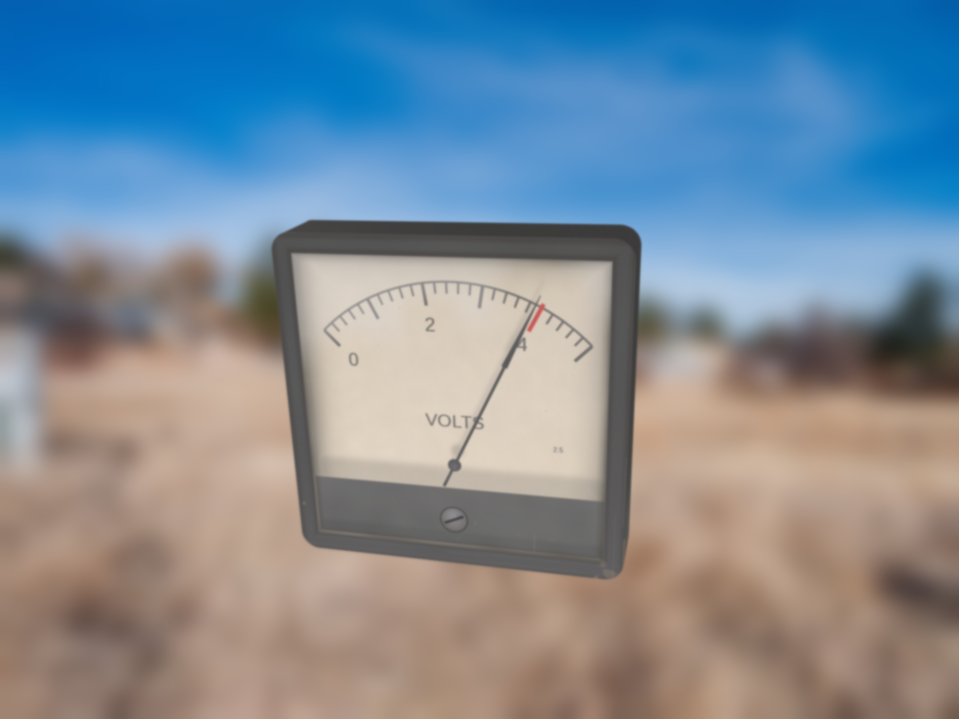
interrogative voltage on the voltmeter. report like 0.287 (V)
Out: 3.9 (V)
